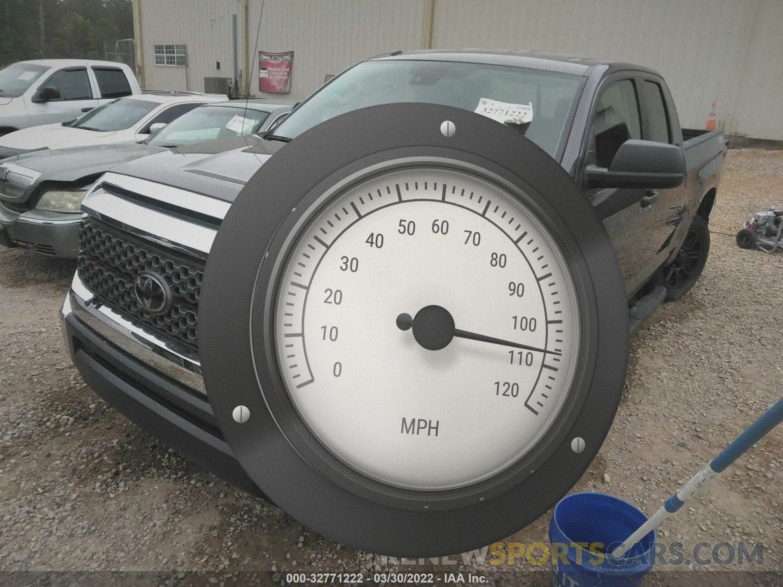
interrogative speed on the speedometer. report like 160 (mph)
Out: 107 (mph)
